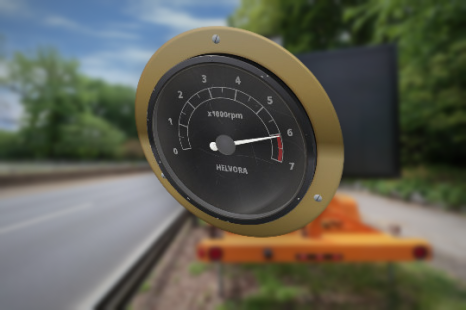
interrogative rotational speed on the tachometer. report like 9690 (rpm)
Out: 6000 (rpm)
